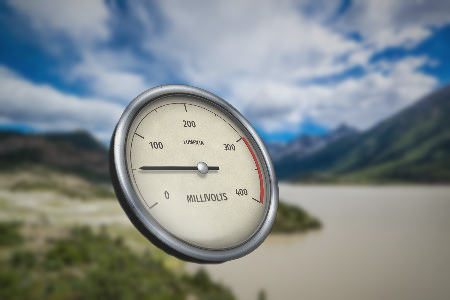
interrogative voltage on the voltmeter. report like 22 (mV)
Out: 50 (mV)
